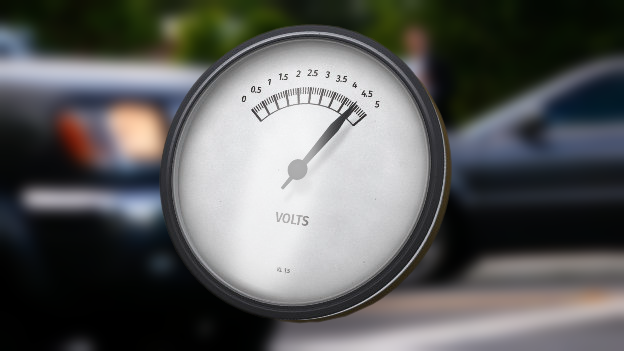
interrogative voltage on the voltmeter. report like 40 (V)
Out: 4.5 (V)
